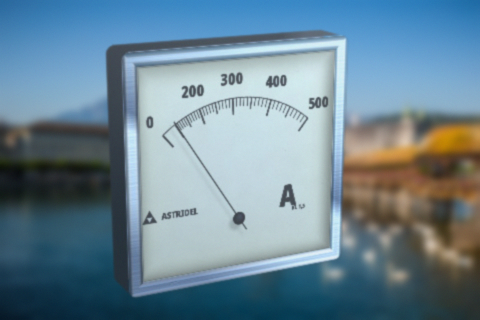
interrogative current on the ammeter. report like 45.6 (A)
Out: 100 (A)
